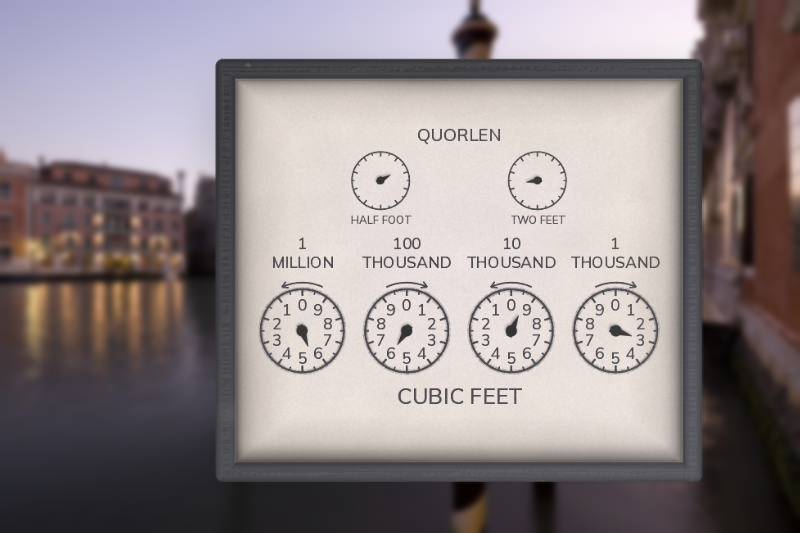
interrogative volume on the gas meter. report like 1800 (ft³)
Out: 559300 (ft³)
